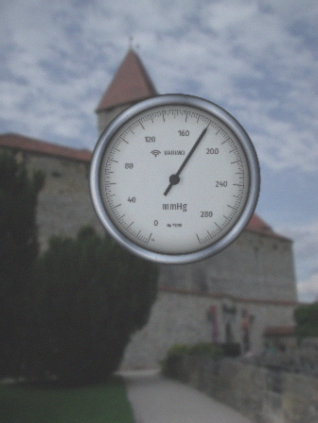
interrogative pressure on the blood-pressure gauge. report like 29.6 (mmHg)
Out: 180 (mmHg)
